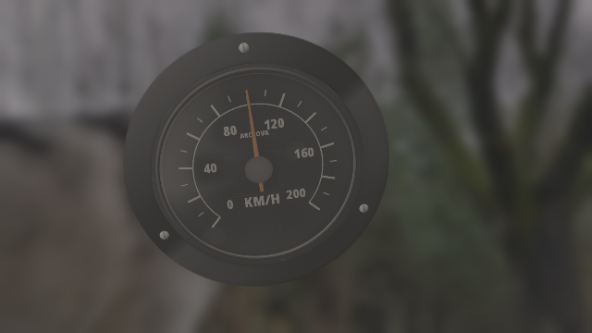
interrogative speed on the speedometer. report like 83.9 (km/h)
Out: 100 (km/h)
